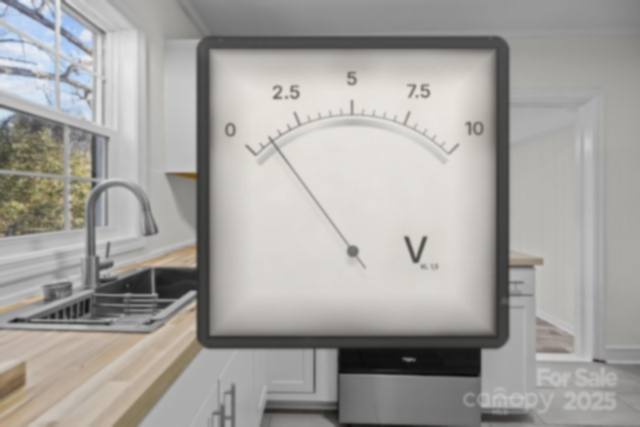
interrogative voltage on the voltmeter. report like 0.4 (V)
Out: 1 (V)
